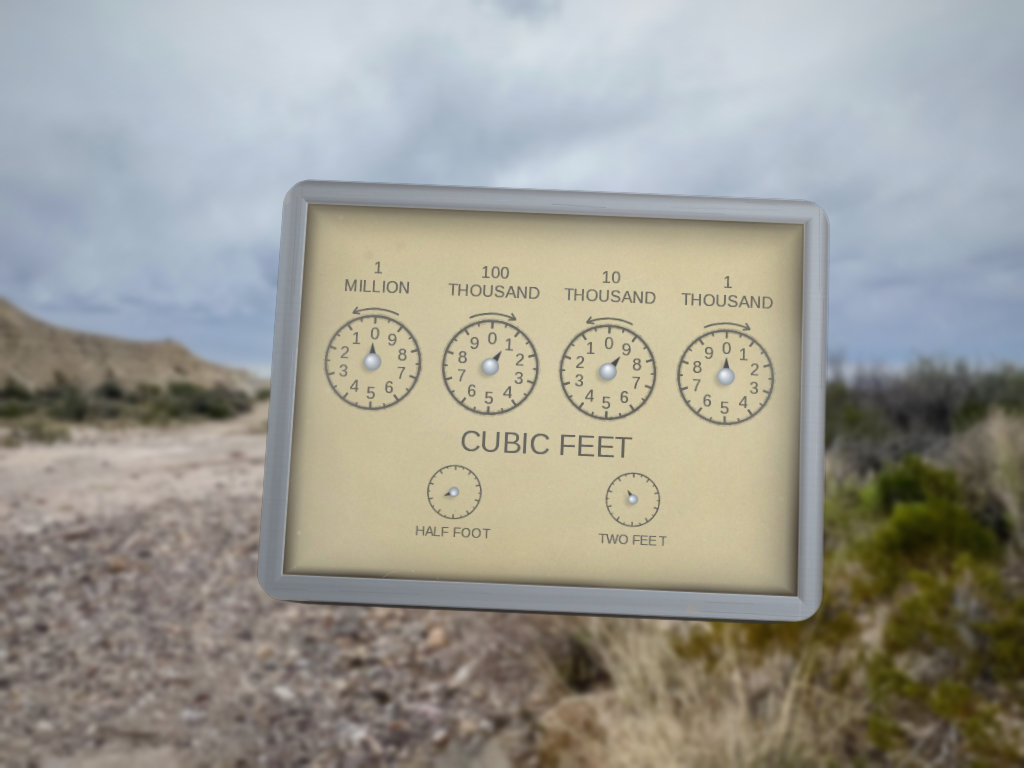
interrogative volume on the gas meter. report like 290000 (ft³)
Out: 9000 (ft³)
